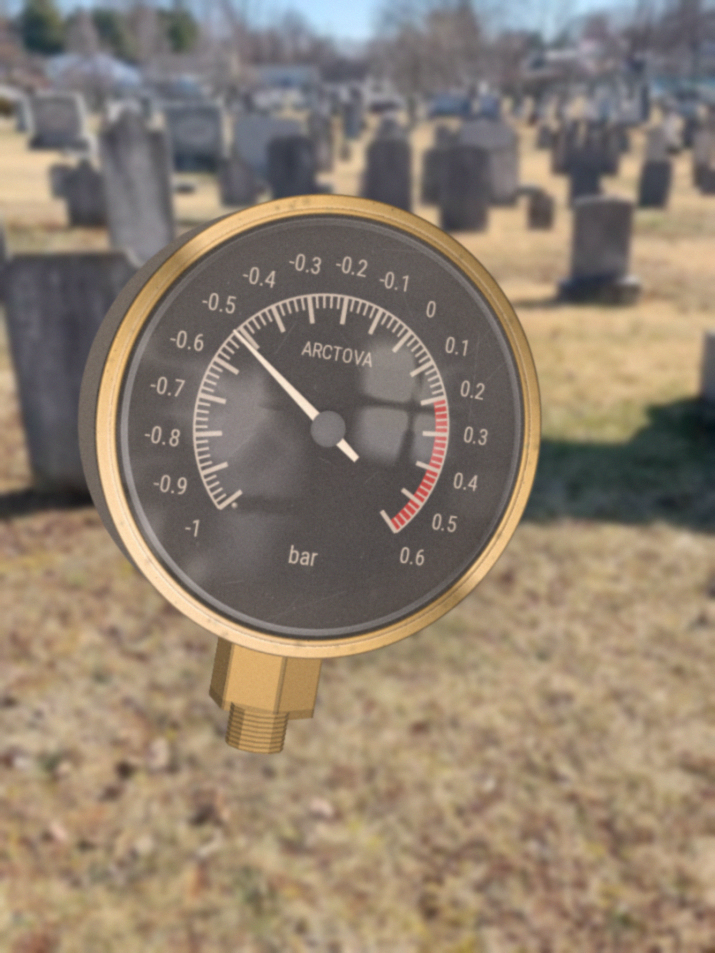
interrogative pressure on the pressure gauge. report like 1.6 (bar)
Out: -0.52 (bar)
